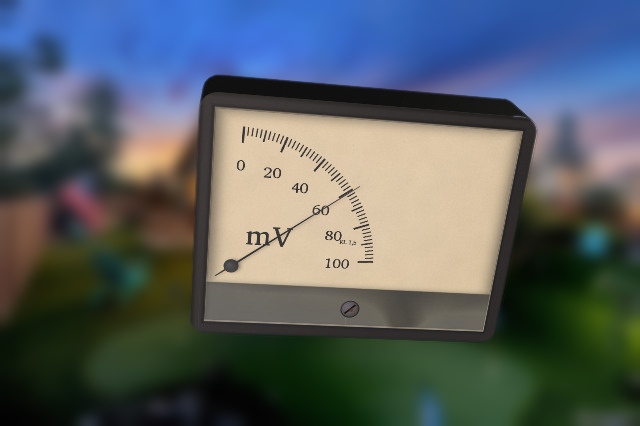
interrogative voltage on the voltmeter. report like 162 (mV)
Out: 60 (mV)
